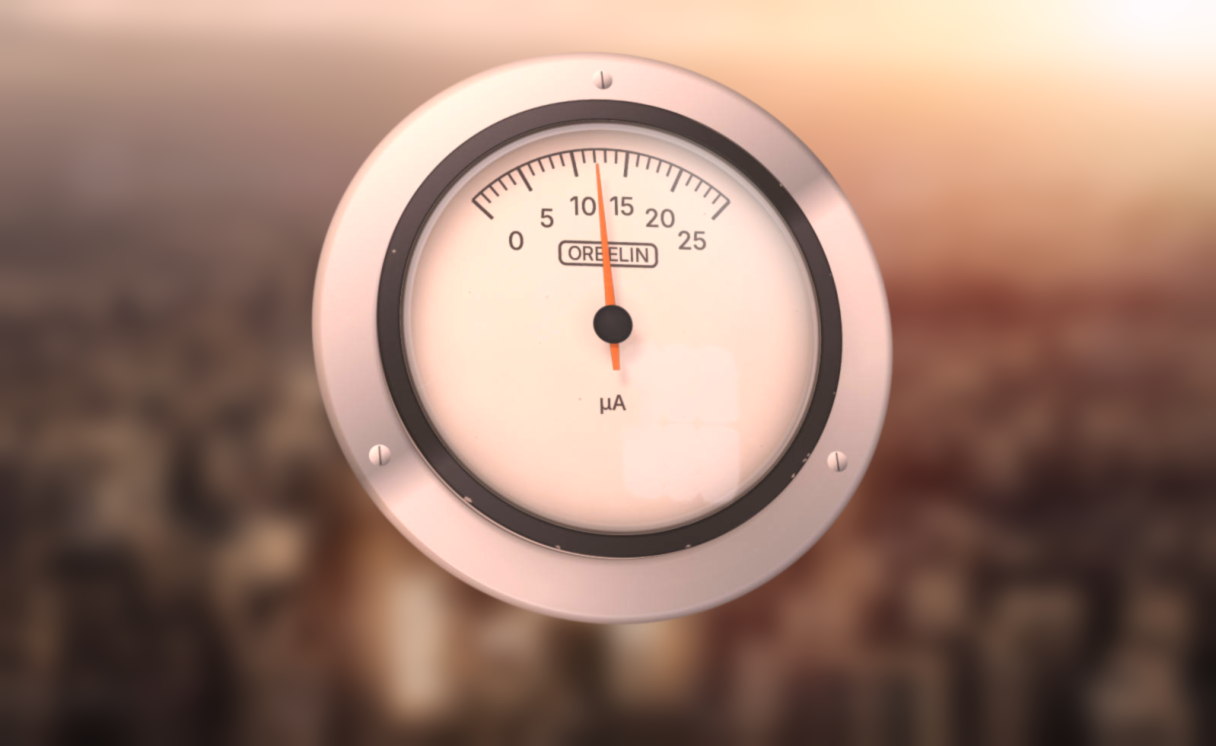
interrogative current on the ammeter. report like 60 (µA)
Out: 12 (µA)
